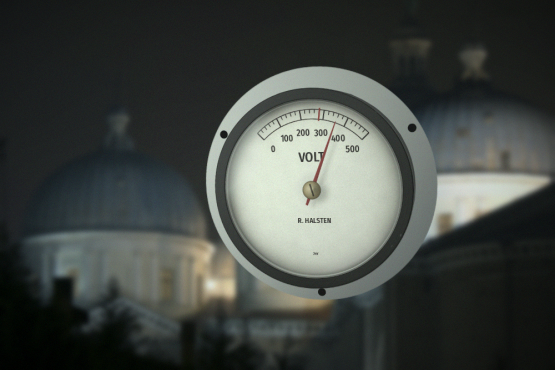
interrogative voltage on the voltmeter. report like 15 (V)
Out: 360 (V)
